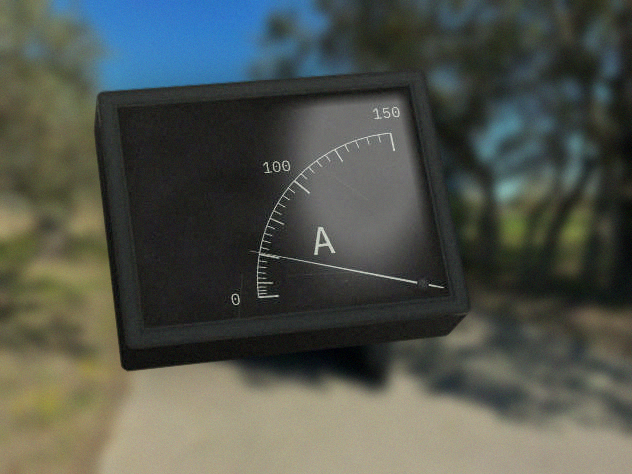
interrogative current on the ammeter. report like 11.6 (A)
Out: 50 (A)
